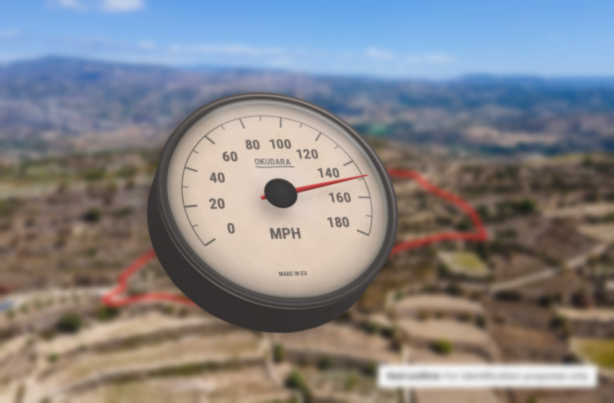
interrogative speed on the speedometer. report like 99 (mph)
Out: 150 (mph)
